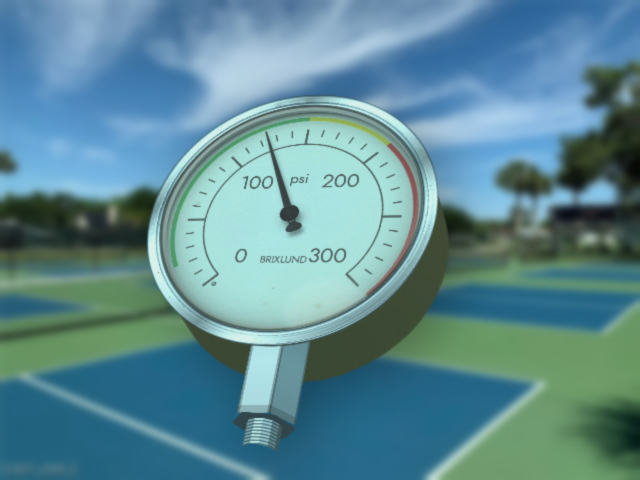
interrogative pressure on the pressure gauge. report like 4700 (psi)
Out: 125 (psi)
